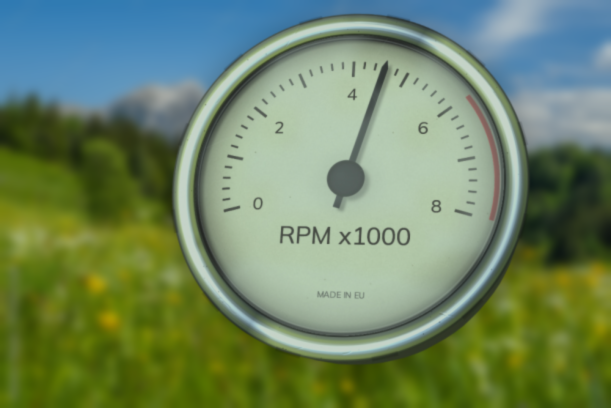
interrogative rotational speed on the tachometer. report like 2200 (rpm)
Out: 4600 (rpm)
